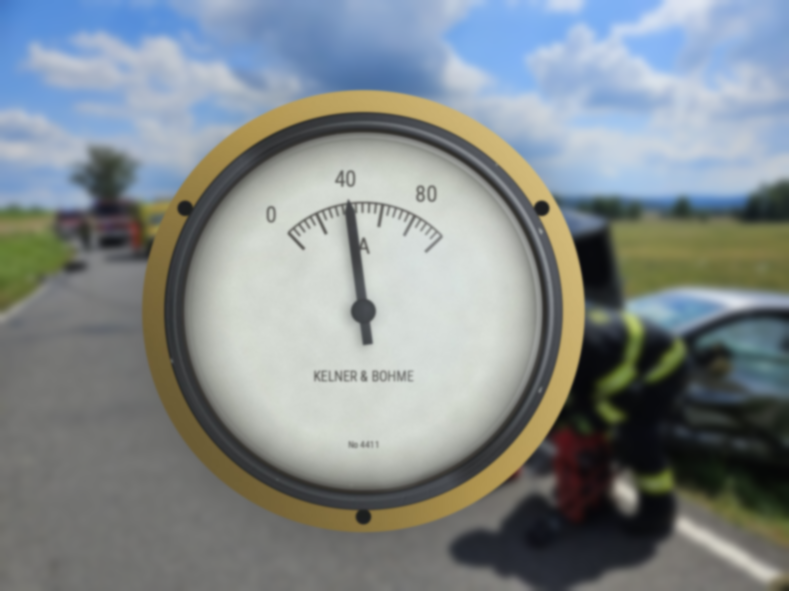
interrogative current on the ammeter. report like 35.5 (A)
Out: 40 (A)
